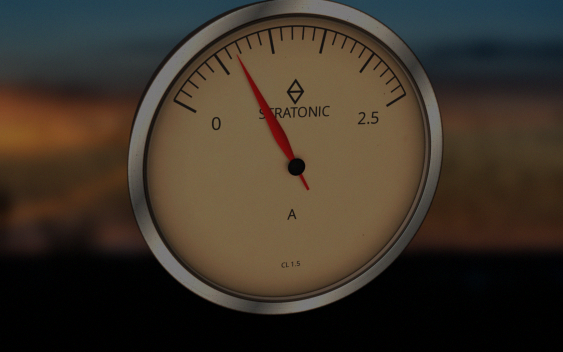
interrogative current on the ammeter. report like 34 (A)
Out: 0.65 (A)
